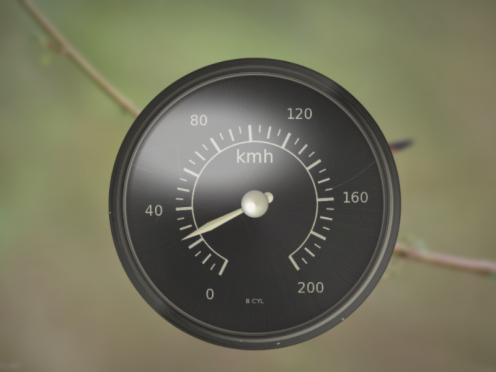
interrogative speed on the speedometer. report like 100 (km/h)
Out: 25 (km/h)
